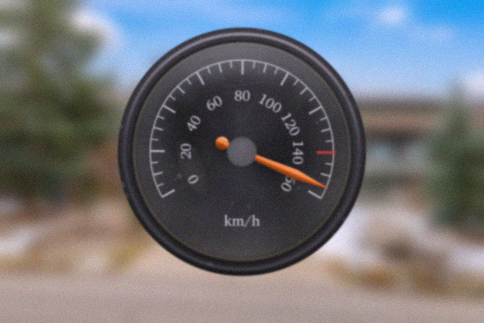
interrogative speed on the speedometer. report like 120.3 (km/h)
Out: 155 (km/h)
